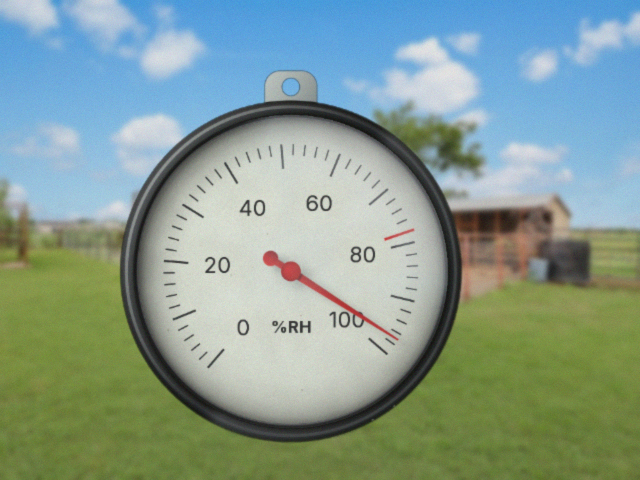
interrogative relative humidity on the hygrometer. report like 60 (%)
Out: 97 (%)
